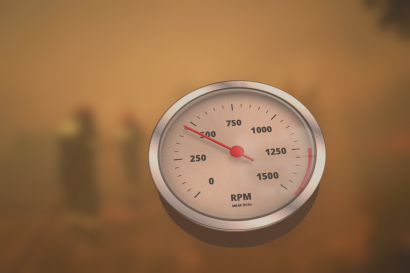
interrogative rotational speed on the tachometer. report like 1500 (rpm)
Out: 450 (rpm)
